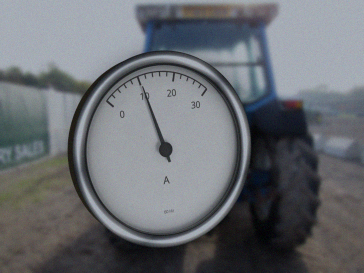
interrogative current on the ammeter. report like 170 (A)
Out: 10 (A)
